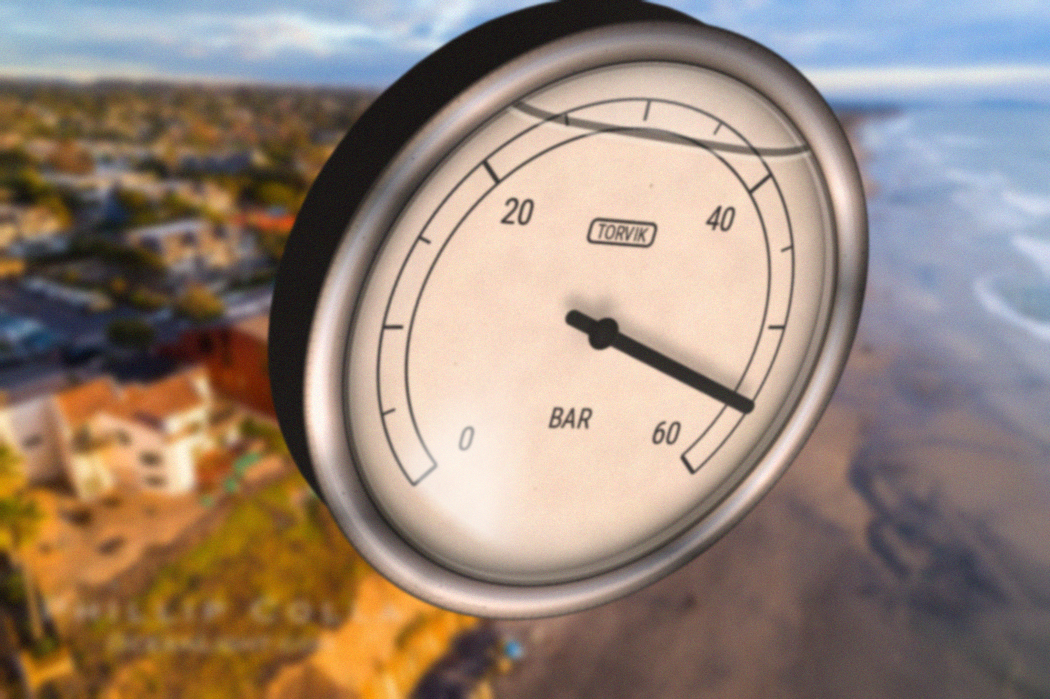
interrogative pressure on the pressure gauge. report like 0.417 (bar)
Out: 55 (bar)
